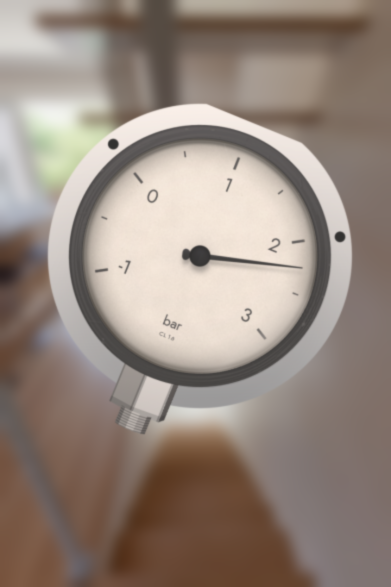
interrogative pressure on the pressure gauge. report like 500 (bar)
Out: 2.25 (bar)
